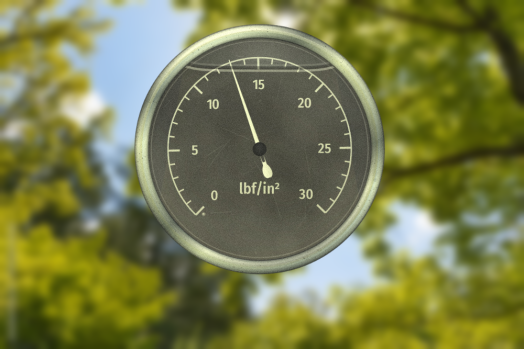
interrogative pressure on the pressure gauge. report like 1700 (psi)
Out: 13 (psi)
